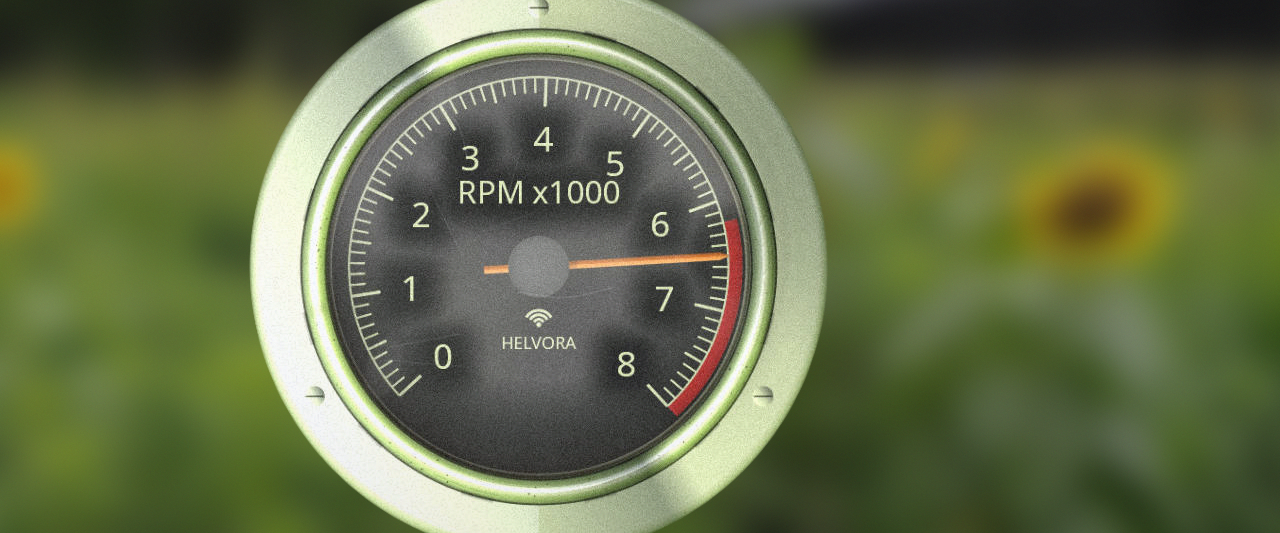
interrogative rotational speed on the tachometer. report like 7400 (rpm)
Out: 6500 (rpm)
